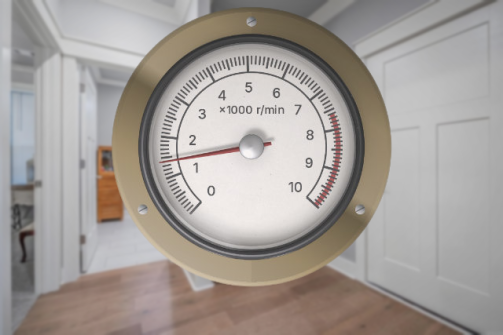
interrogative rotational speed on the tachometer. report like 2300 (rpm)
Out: 1400 (rpm)
